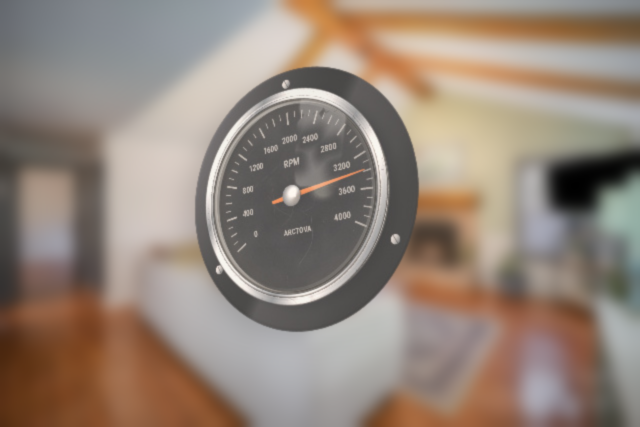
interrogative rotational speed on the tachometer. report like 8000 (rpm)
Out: 3400 (rpm)
